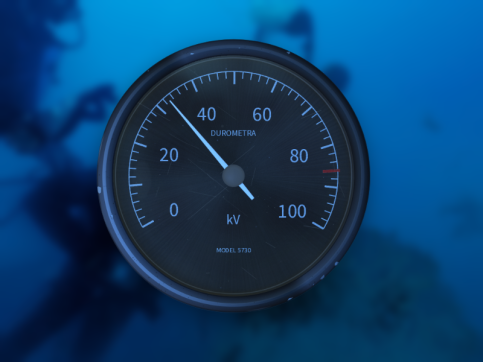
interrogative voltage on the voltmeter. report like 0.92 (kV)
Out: 33 (kV)
